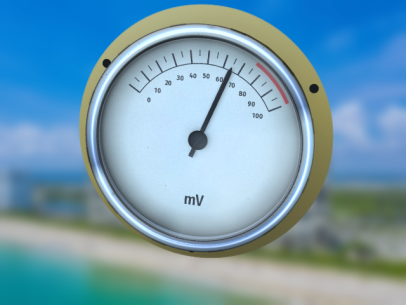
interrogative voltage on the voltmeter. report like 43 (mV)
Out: 65 (mV)
